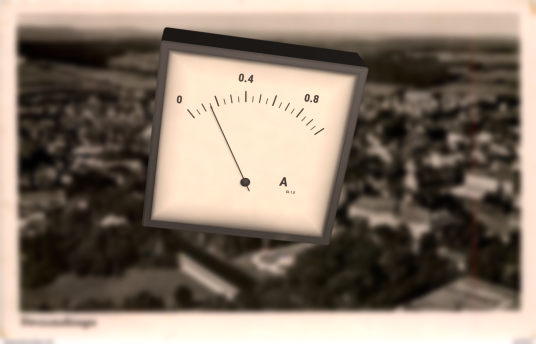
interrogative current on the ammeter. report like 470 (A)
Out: 0.15 (A)
